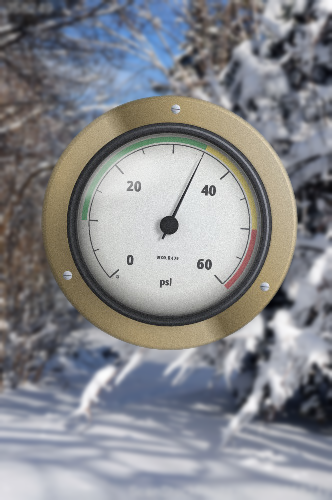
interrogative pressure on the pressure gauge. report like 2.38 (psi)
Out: 35 (psi)
